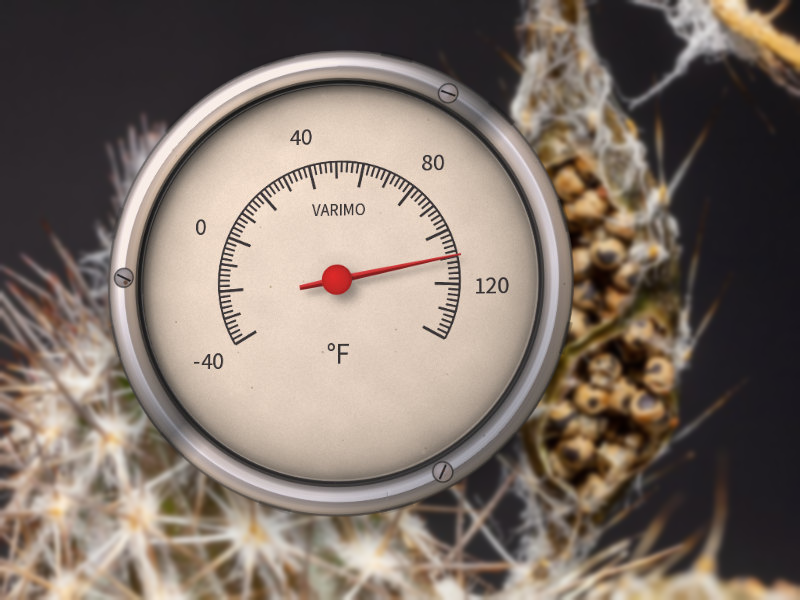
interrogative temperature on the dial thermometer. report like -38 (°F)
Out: 110 (°F)
